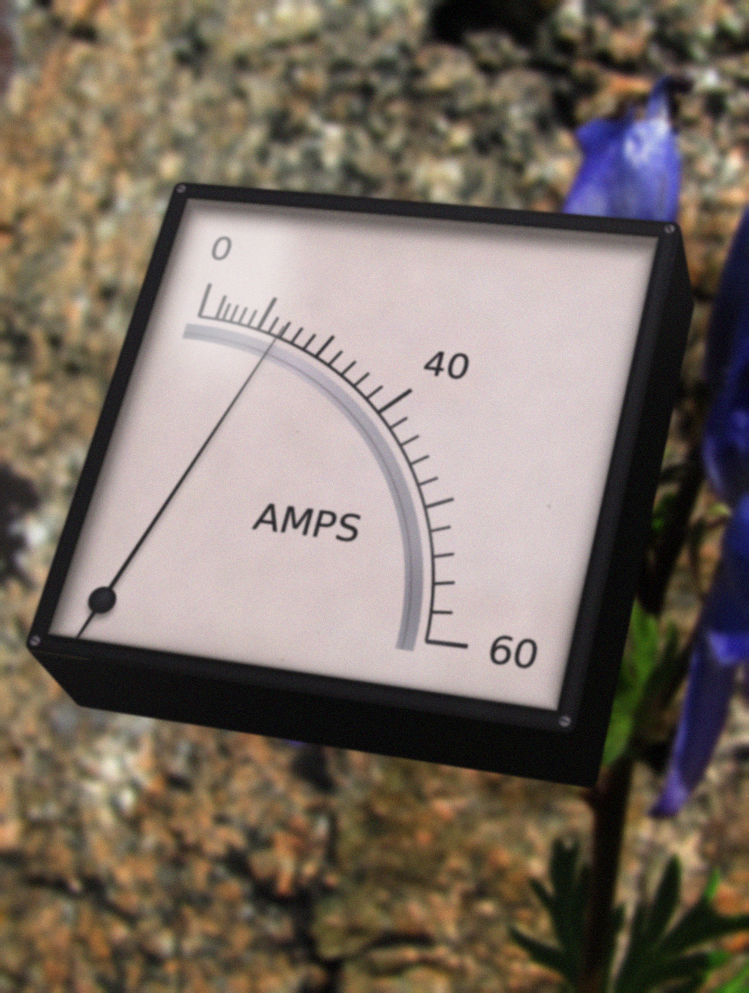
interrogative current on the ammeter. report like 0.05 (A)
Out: 24 (A)
